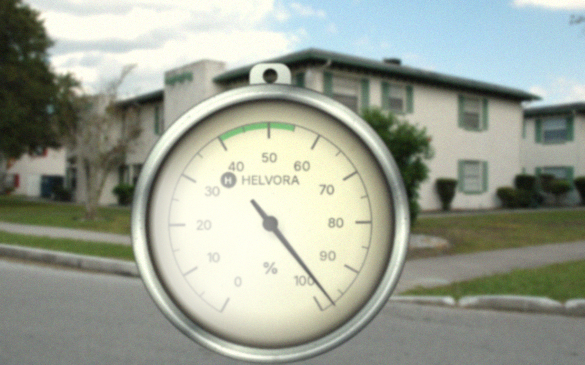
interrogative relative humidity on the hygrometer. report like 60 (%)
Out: 97.5 (%)
